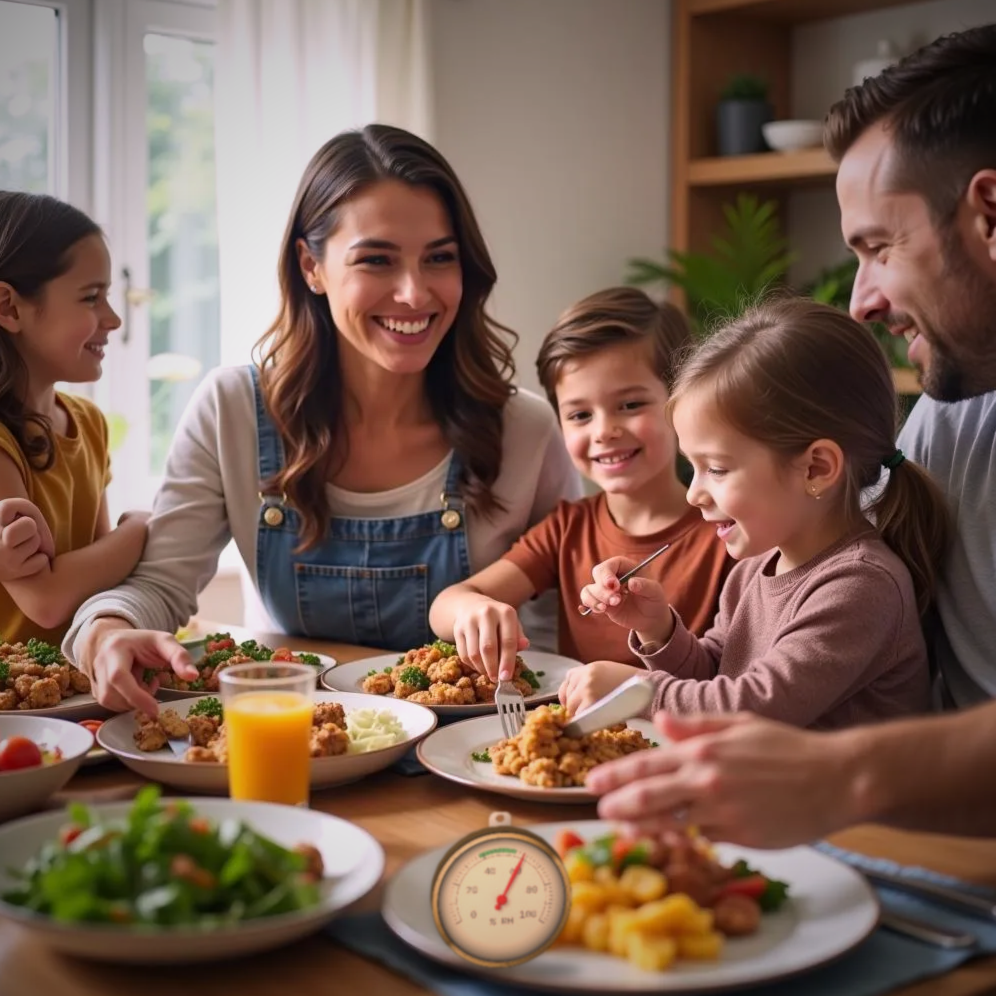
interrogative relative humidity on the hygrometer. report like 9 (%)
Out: 60 (%)
